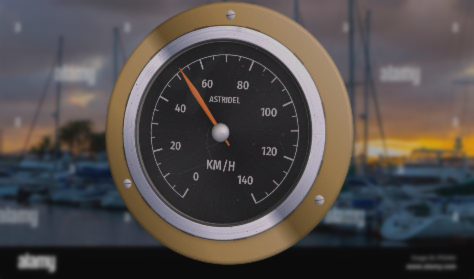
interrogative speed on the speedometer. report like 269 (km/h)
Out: 52.5 (km/h)
